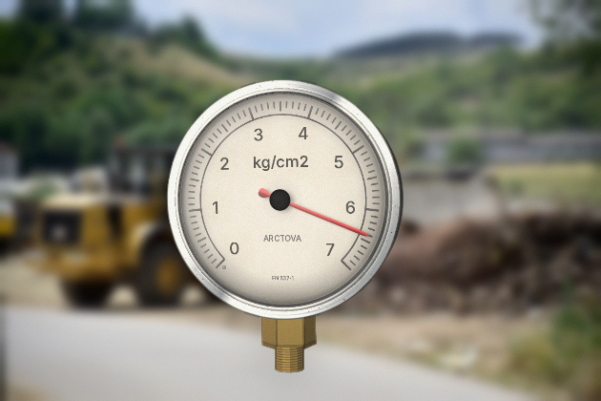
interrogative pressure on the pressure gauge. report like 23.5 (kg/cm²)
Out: 6.4 (kg/cm²)
